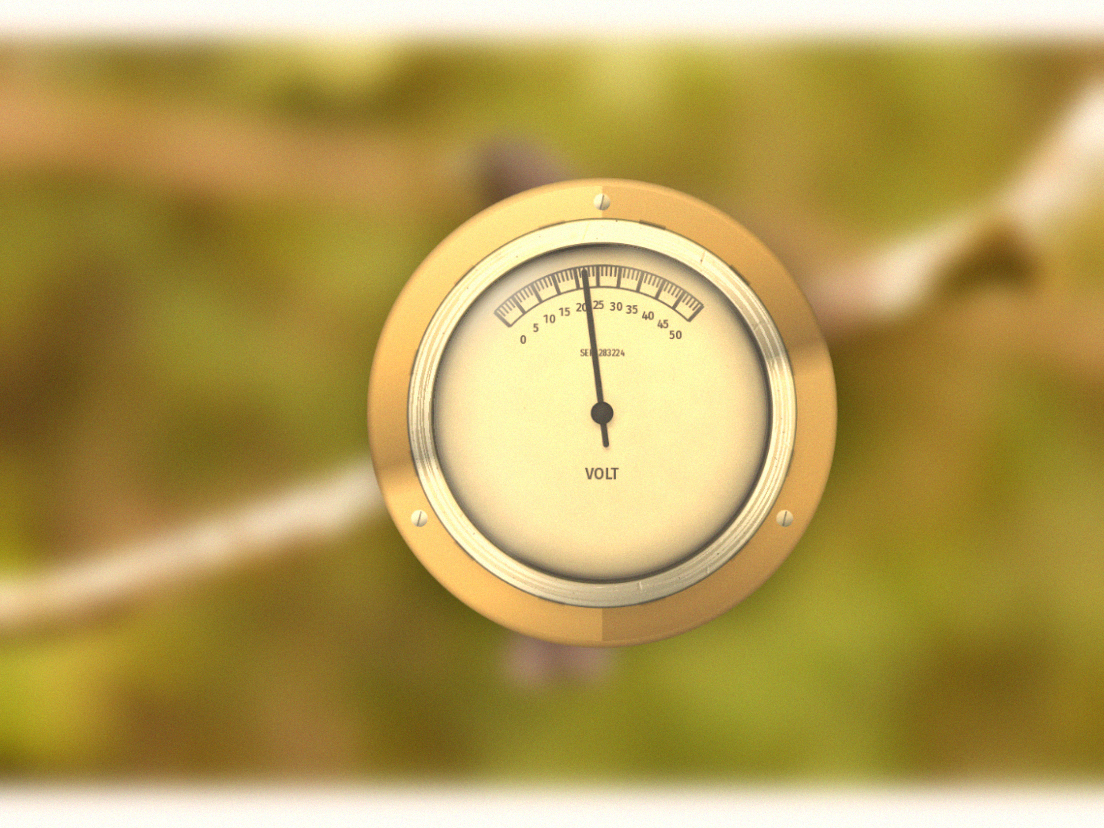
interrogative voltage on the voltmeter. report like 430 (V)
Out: 22 (V)
